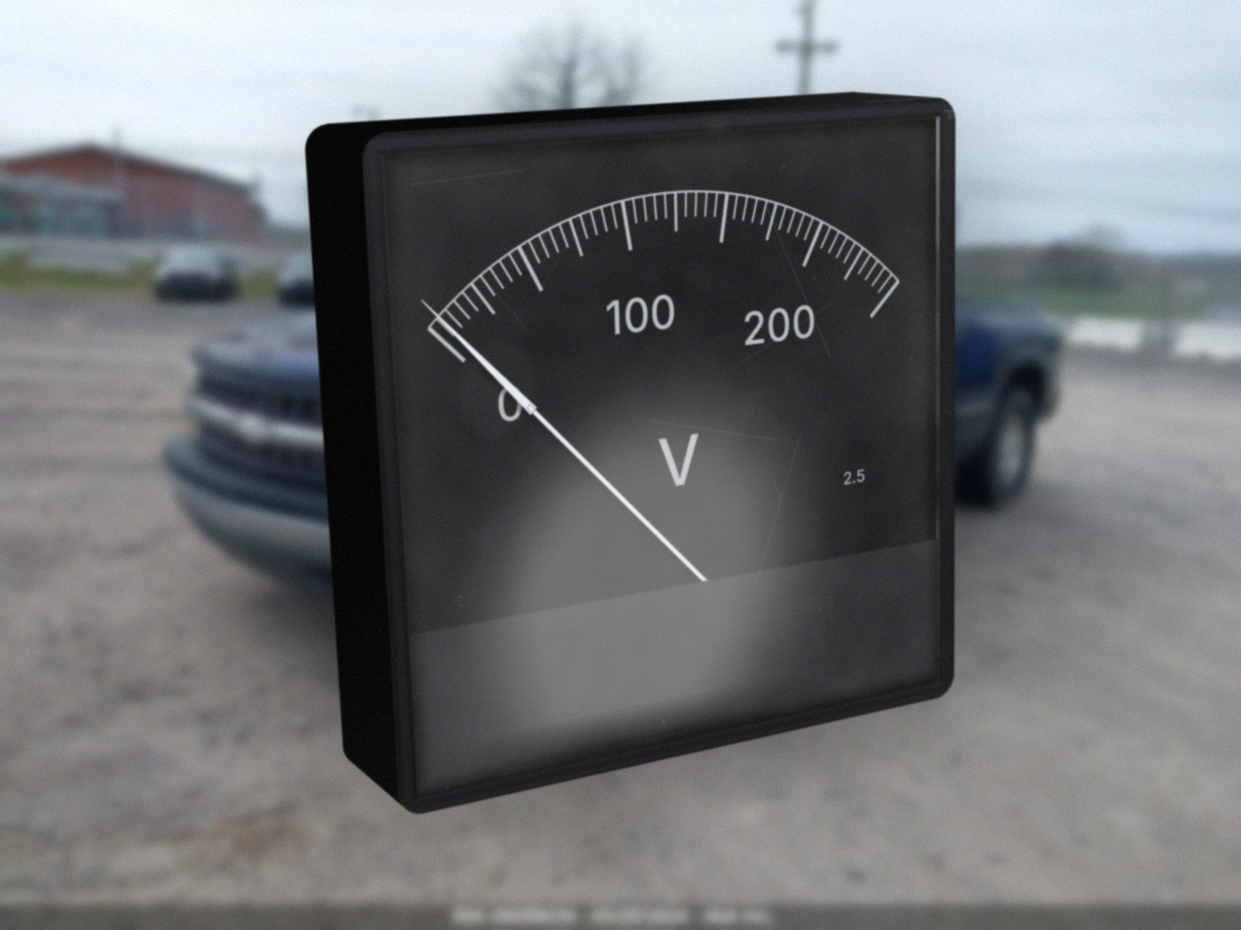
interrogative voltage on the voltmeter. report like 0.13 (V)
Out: 5 (V)
